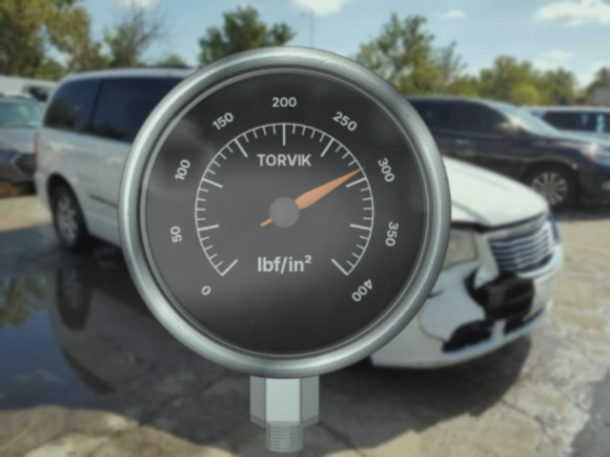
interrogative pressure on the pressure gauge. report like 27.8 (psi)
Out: 290 (psi)
